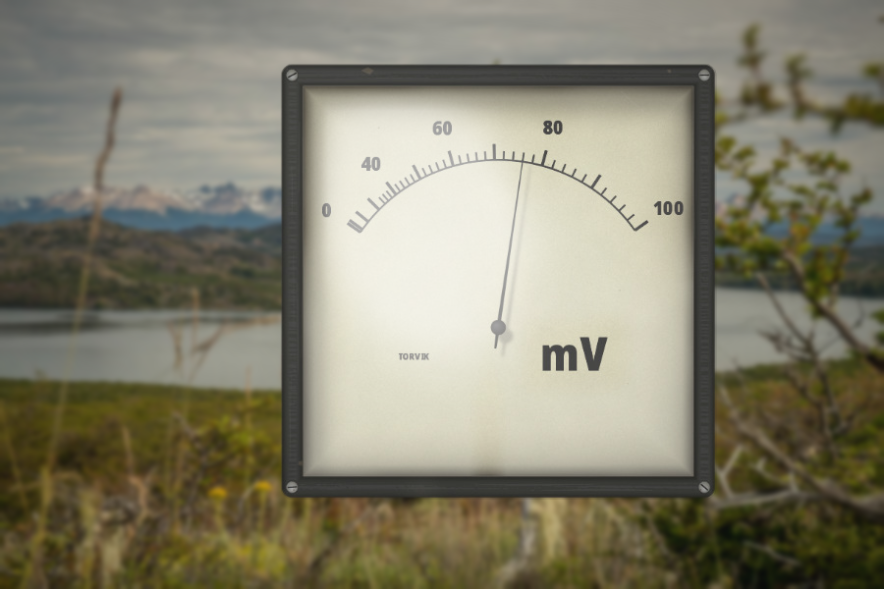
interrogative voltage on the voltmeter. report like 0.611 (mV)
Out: 76 (mV)
